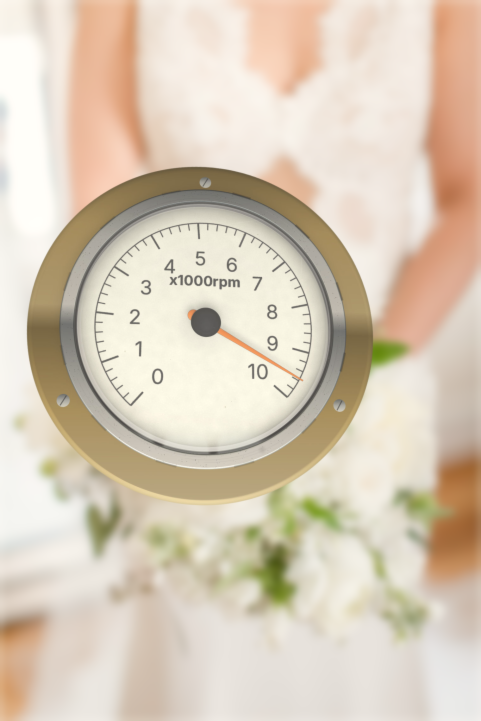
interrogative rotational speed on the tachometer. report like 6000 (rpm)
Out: 9600 (rpm)
